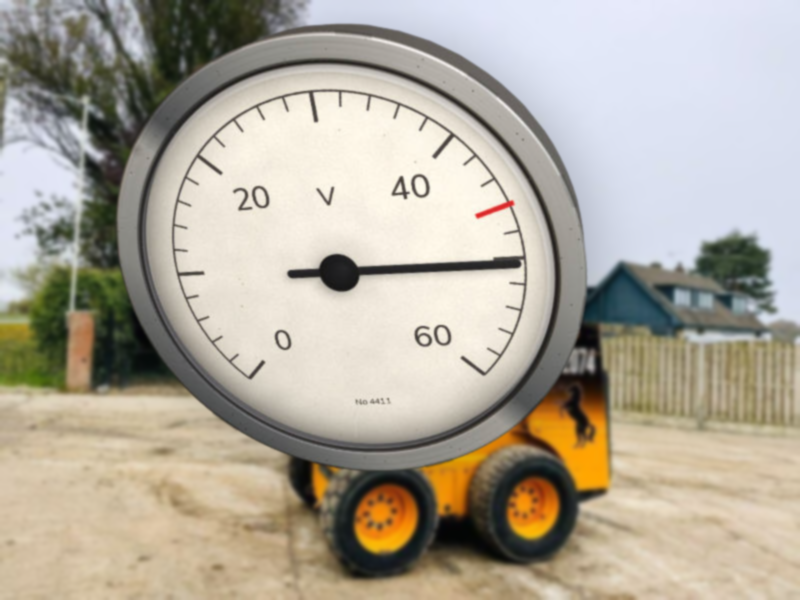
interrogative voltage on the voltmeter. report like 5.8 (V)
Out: 50 (V)
